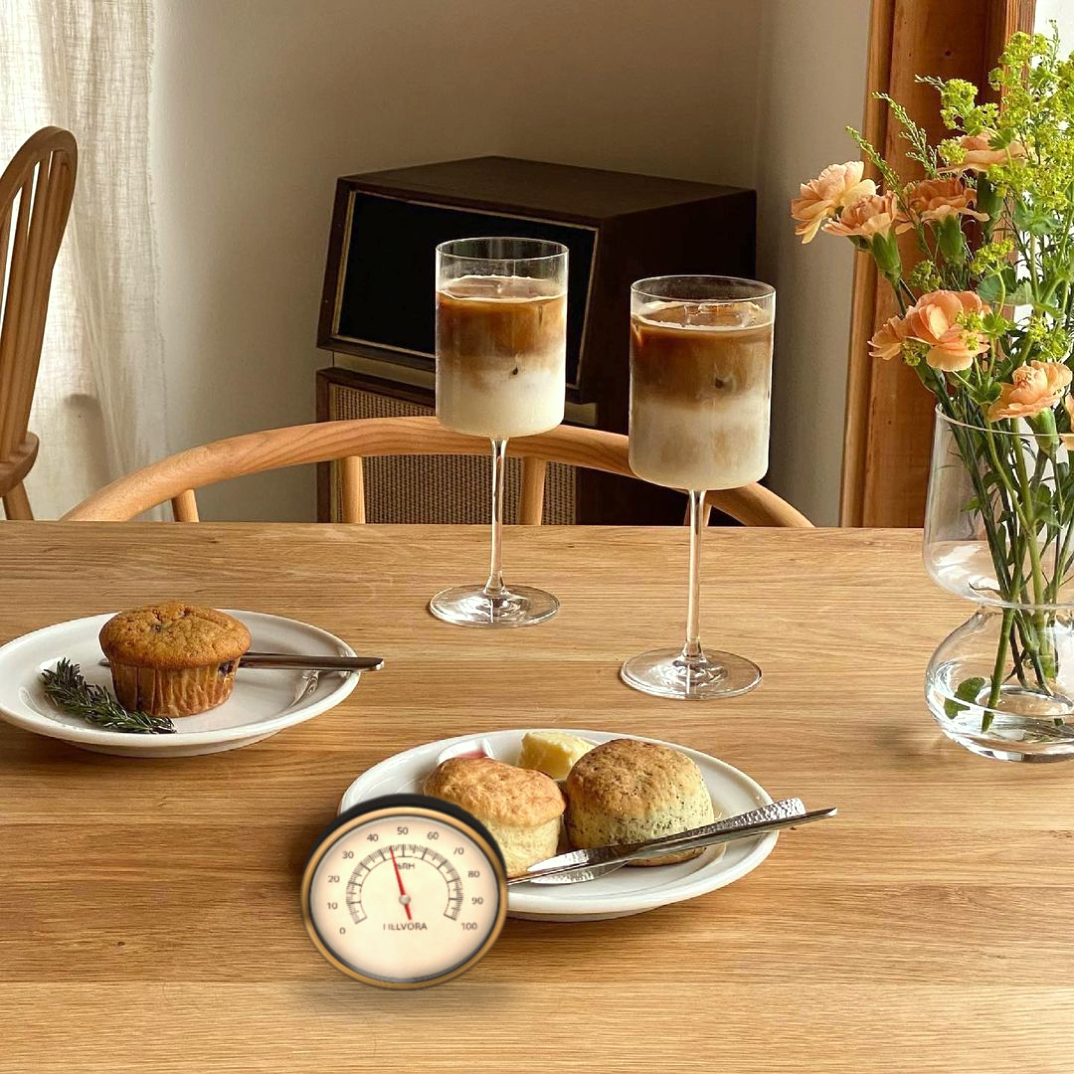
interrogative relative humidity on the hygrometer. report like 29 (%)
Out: 45 (%)
